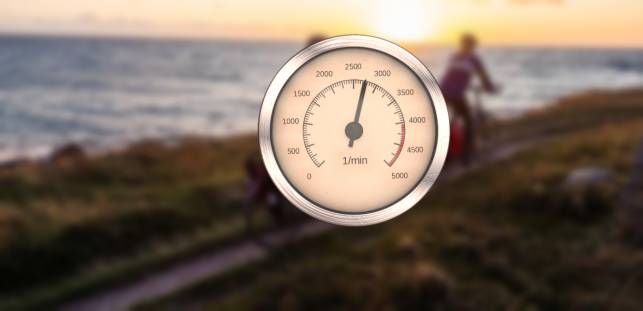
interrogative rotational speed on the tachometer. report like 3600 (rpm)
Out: 2750 (rpm)
